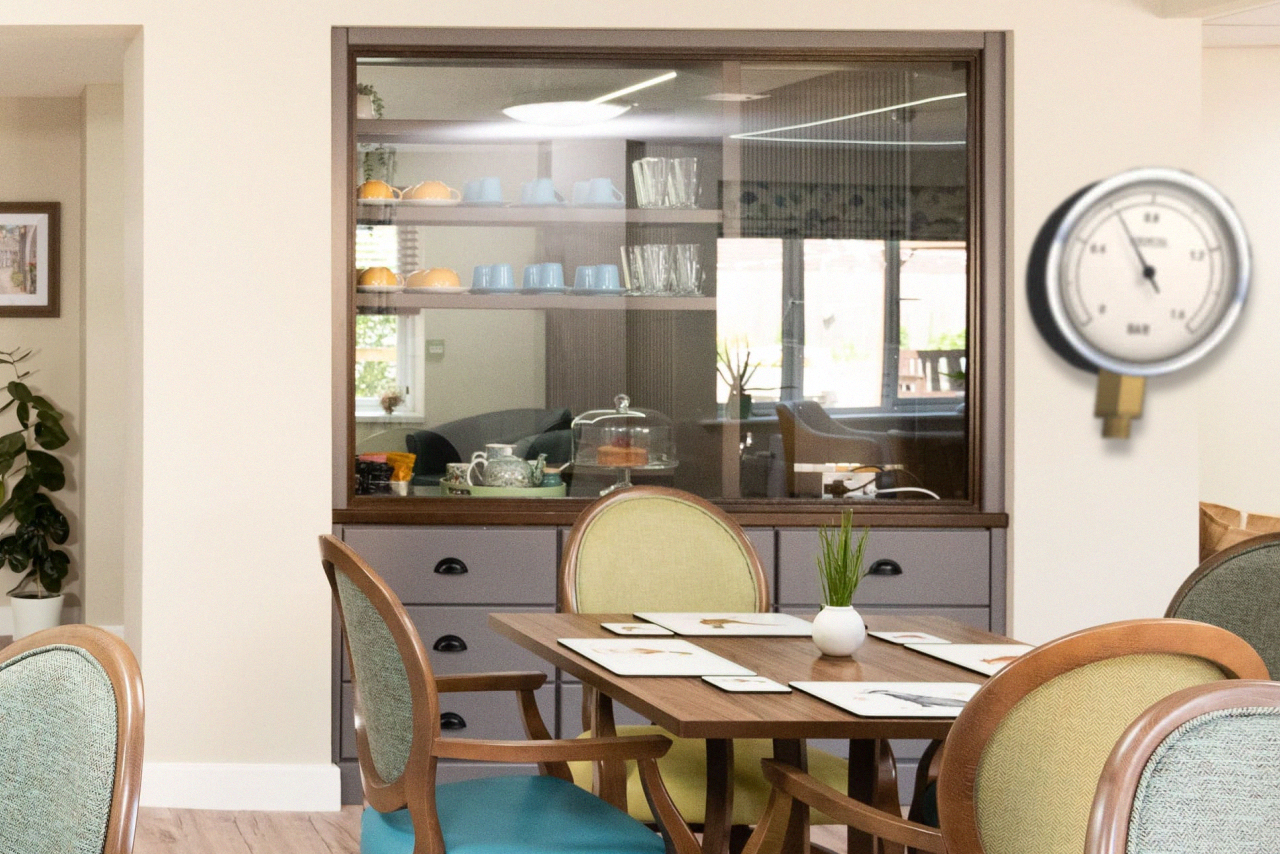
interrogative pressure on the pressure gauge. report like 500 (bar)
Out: 0.6 (bar)
